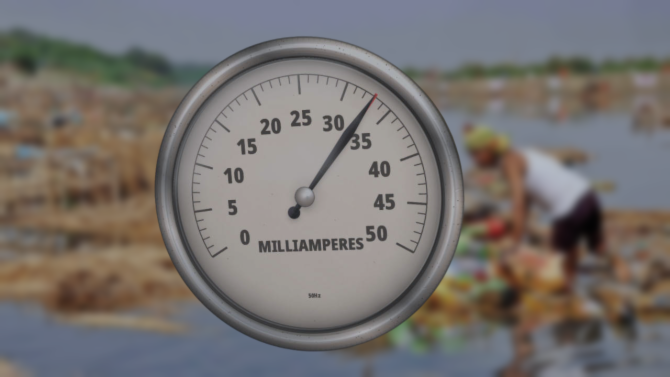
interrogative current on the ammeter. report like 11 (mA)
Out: 33 (mA)
